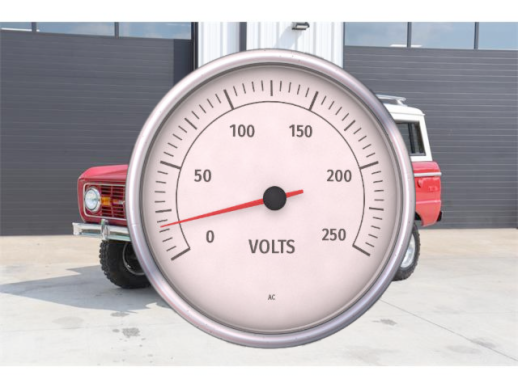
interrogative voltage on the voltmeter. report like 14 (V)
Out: 17.5 (V)
